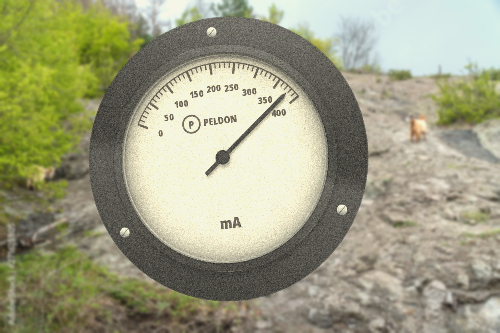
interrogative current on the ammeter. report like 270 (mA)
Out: 380 (mA)
